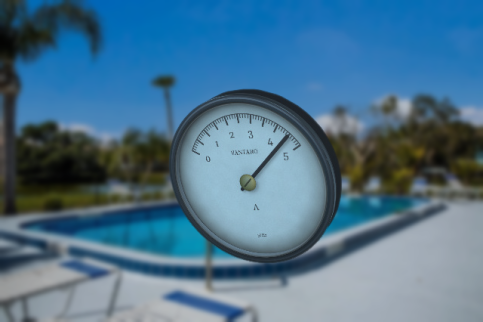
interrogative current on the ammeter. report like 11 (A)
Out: 4.5 (A)
